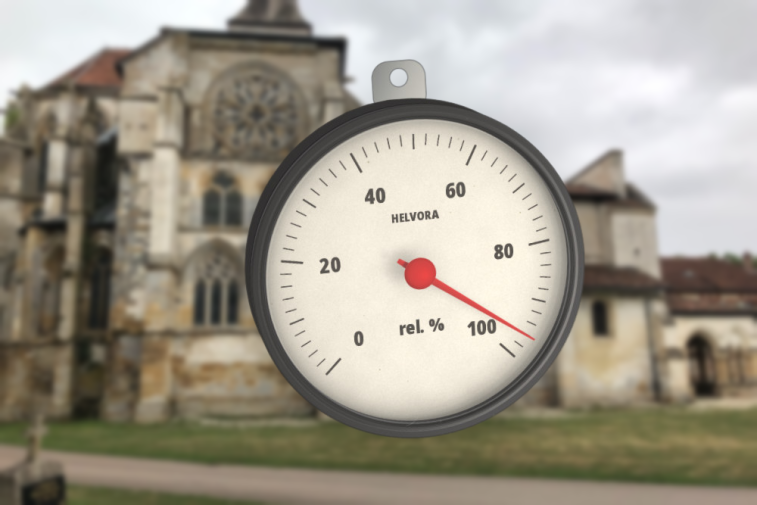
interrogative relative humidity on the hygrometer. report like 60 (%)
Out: 96 (%)
